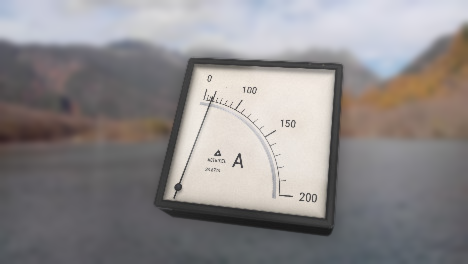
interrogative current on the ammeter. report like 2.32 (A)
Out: 50 (A)
